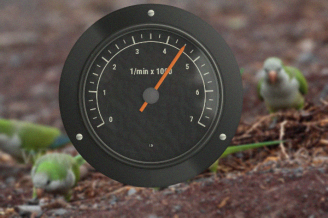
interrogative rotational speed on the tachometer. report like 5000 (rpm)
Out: 4500 (rpm)
